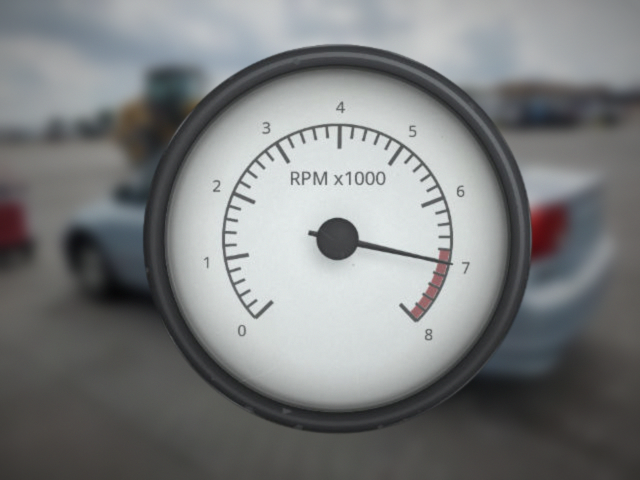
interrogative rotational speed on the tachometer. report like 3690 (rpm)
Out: 7000 (rpm)
